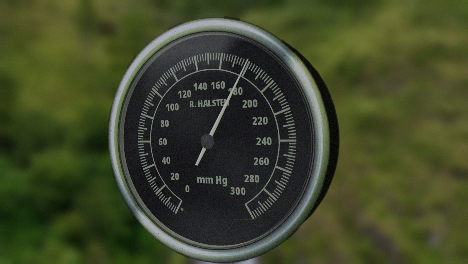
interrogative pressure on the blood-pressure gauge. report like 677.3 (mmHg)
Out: 180 (mmHg)
